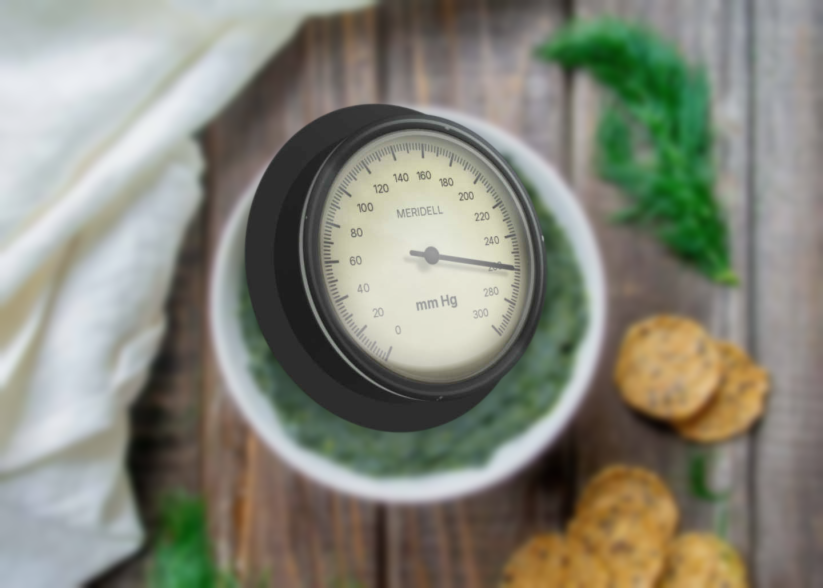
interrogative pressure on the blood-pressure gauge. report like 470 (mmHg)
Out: 260 (mmHg)
